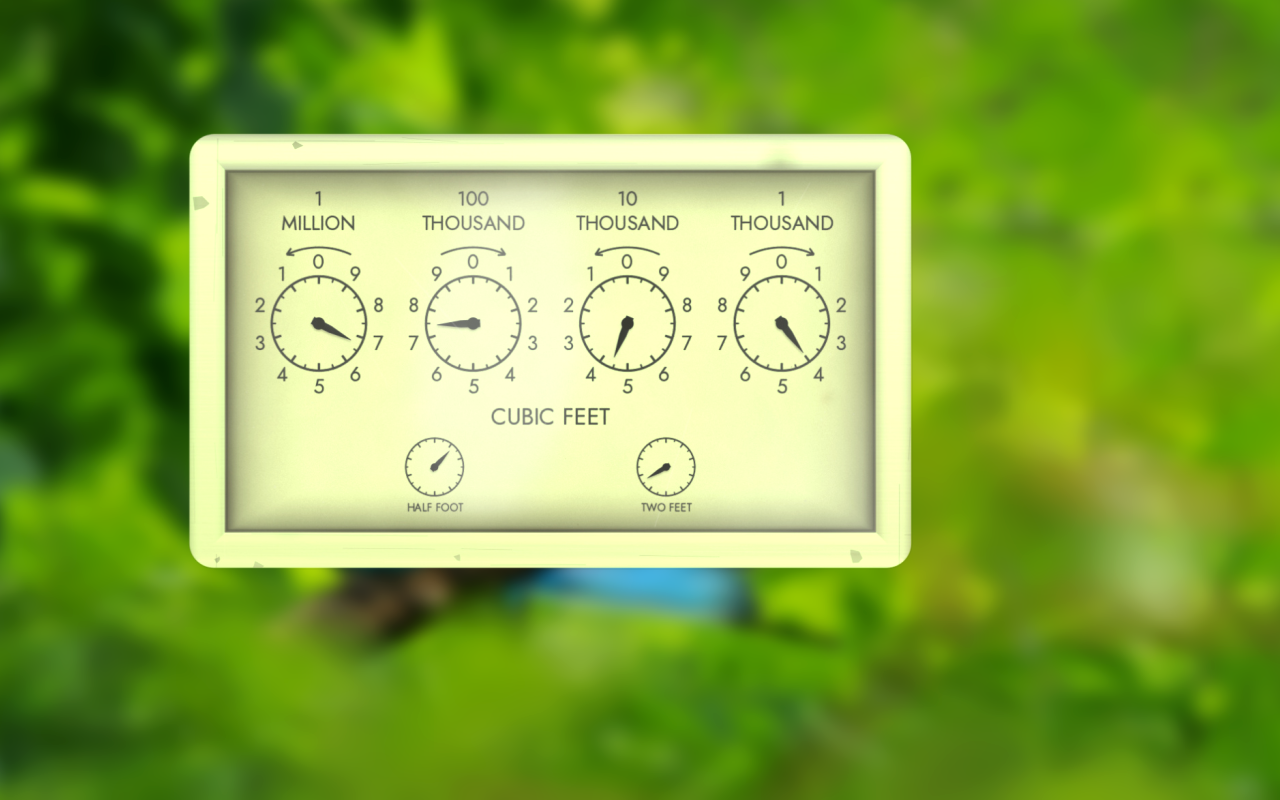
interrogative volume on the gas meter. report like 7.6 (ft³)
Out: 674400 (ft³)
